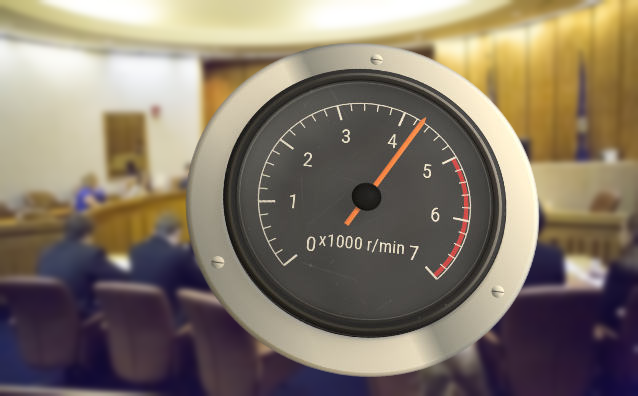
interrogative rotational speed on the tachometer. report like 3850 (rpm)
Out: 4300 (rpm)
